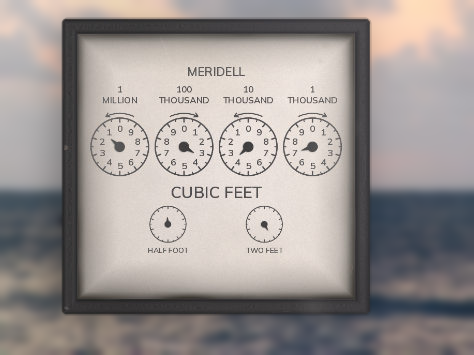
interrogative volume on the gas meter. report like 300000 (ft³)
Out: 133700 (ft³)
